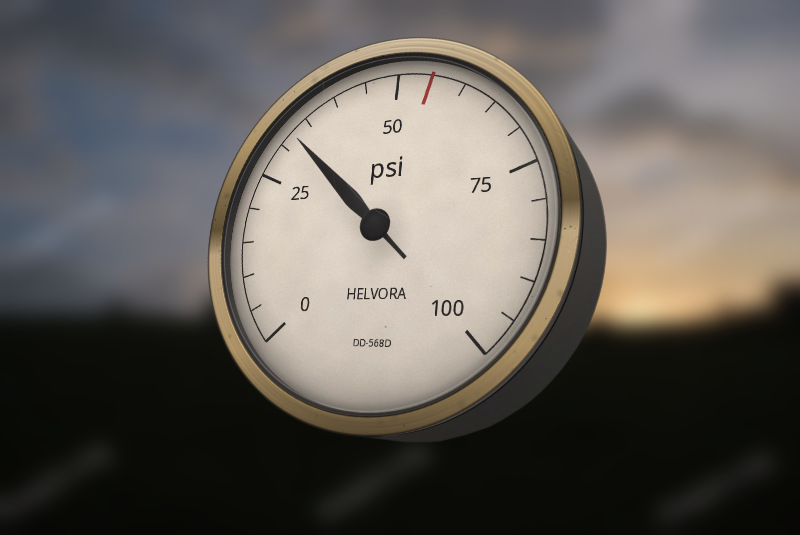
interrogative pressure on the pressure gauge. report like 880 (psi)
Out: 32.5 (psi)
